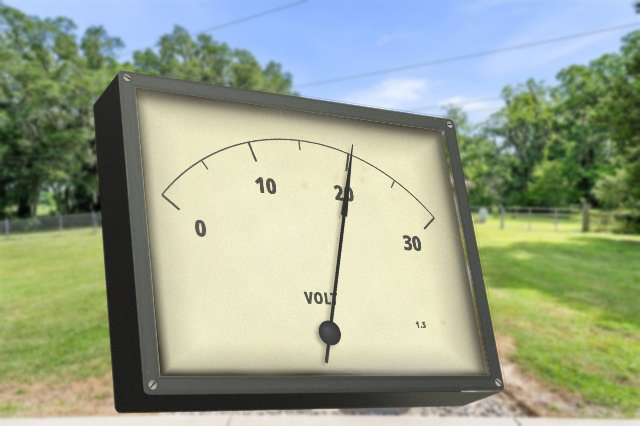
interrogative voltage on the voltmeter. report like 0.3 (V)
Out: 20 (V)
